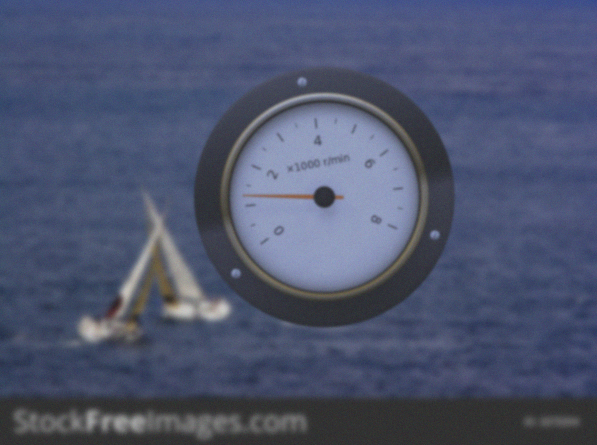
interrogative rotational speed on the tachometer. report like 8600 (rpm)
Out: 1250 (rpm)
